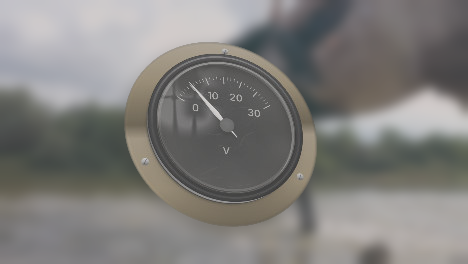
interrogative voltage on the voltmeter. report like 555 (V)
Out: 5 (V)
